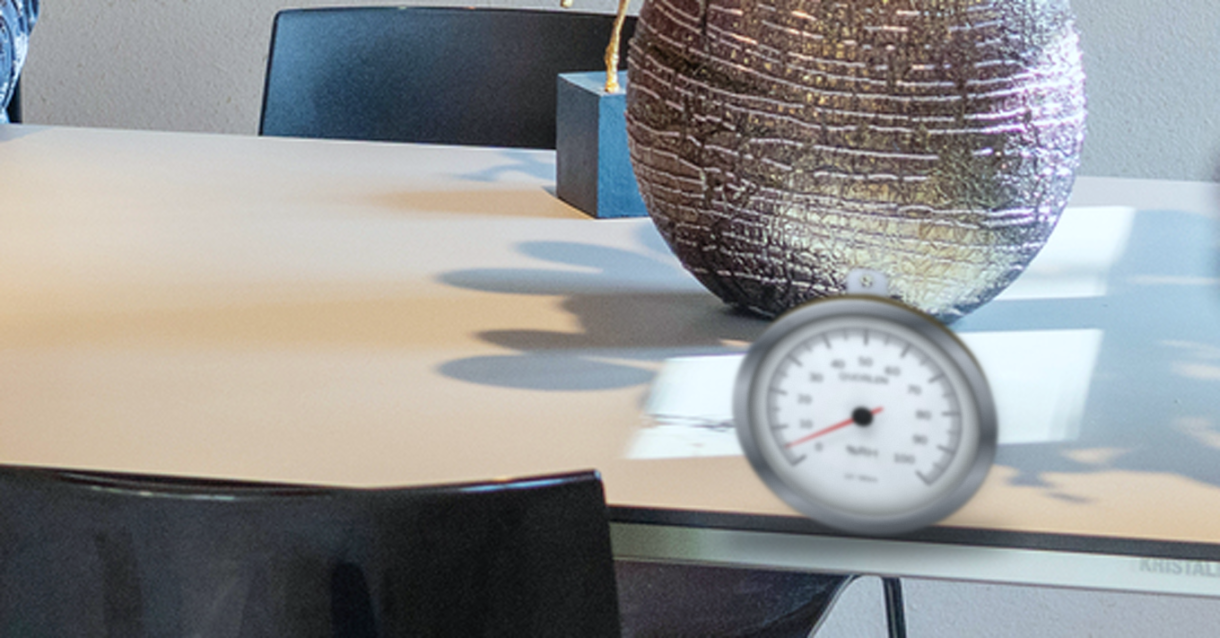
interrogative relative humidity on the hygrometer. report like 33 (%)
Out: 5 (%)
